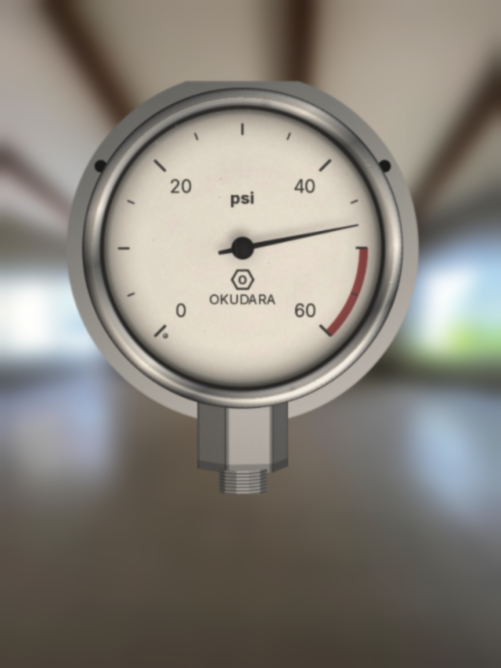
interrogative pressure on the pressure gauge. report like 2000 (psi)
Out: 47.5 (psi)
